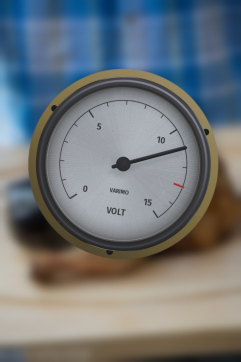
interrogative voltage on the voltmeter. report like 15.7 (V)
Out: 11 (V)
